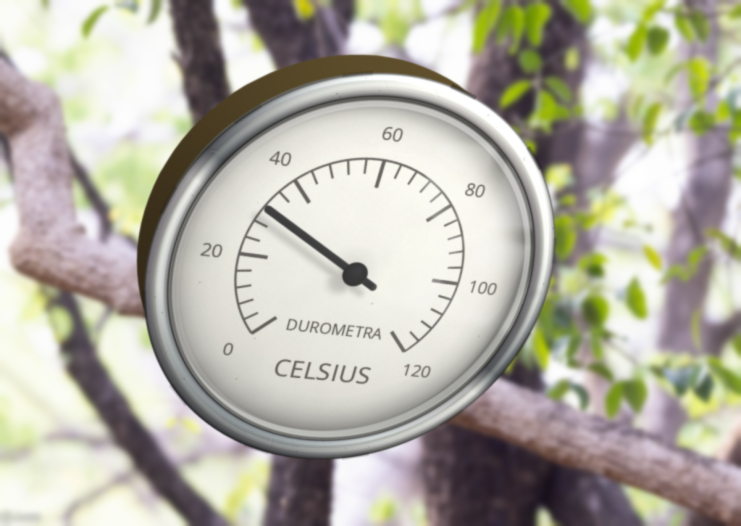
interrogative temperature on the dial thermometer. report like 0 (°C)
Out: 32 (°C)
